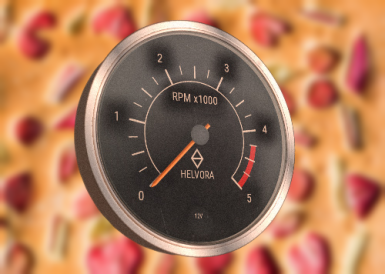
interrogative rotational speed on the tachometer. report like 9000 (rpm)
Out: 0 (rpm)
